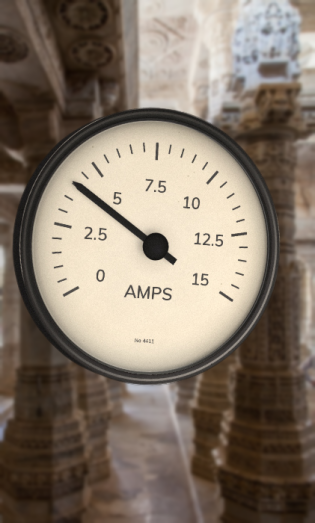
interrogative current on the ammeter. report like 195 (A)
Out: 4 (A)
